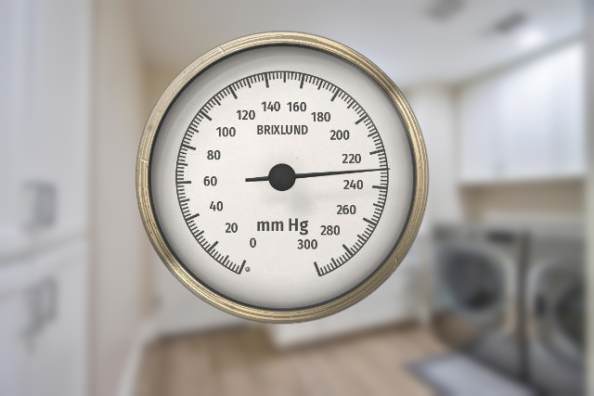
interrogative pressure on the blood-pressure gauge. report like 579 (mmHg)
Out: 230 (mmHg)
